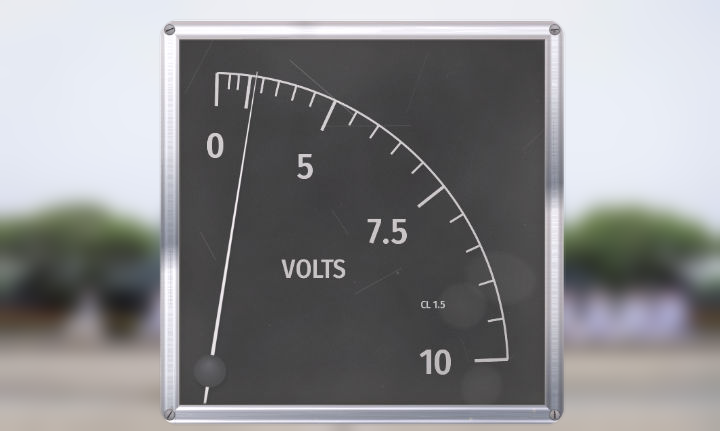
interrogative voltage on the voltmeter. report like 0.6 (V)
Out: 2.75 (V)
